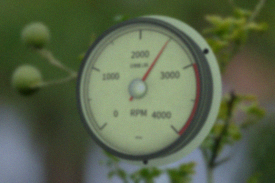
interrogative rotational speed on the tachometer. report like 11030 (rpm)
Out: 2500 (rpm)
